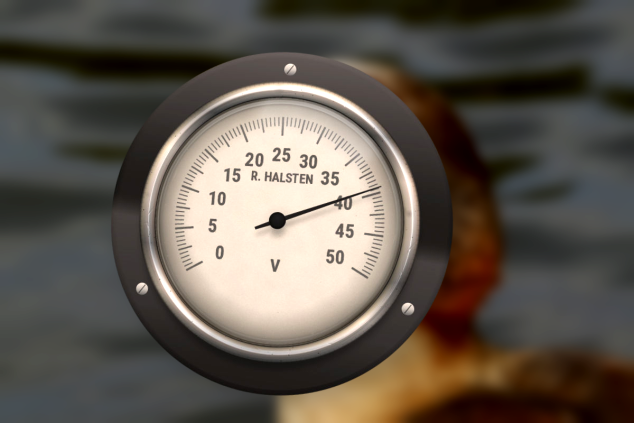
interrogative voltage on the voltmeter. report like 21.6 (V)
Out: 39.5 (V)
